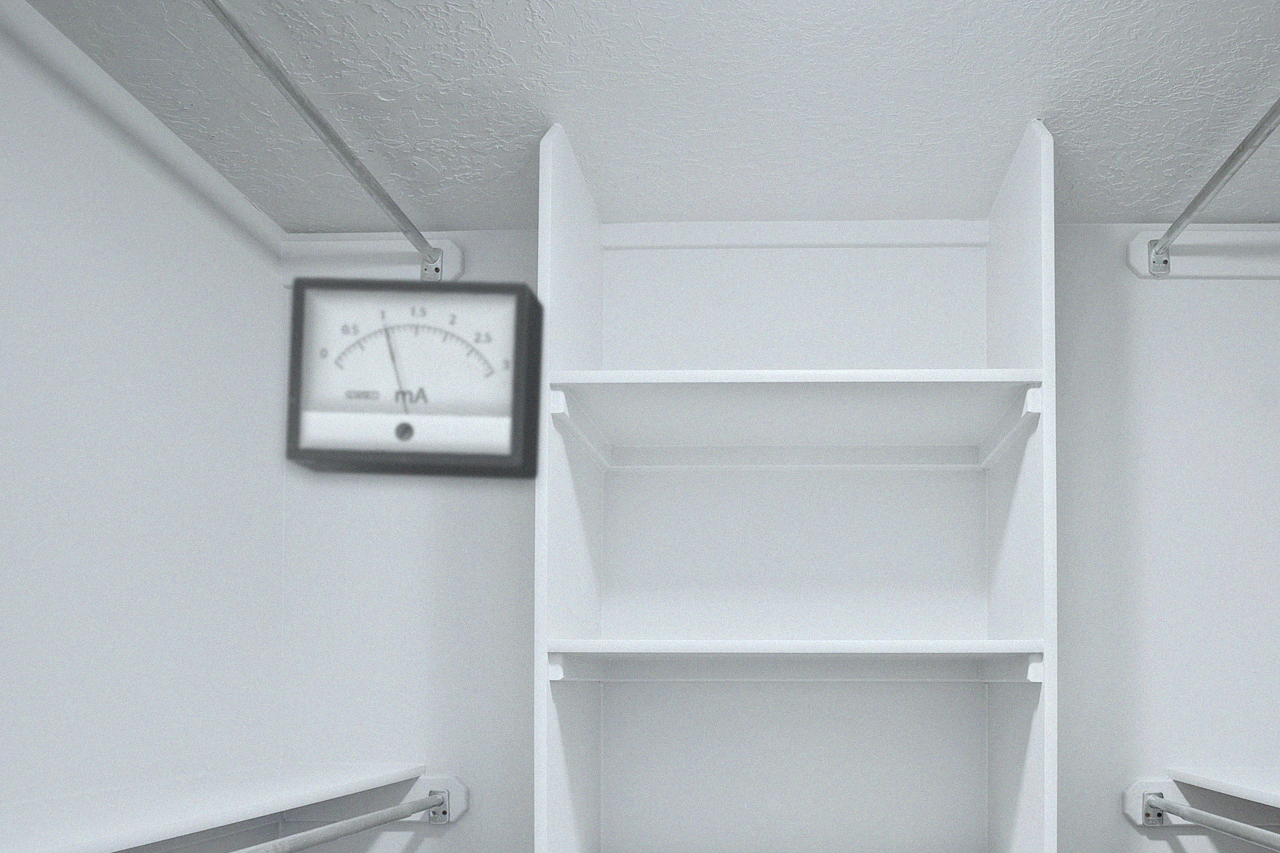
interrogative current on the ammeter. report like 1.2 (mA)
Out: 1 (mA)
